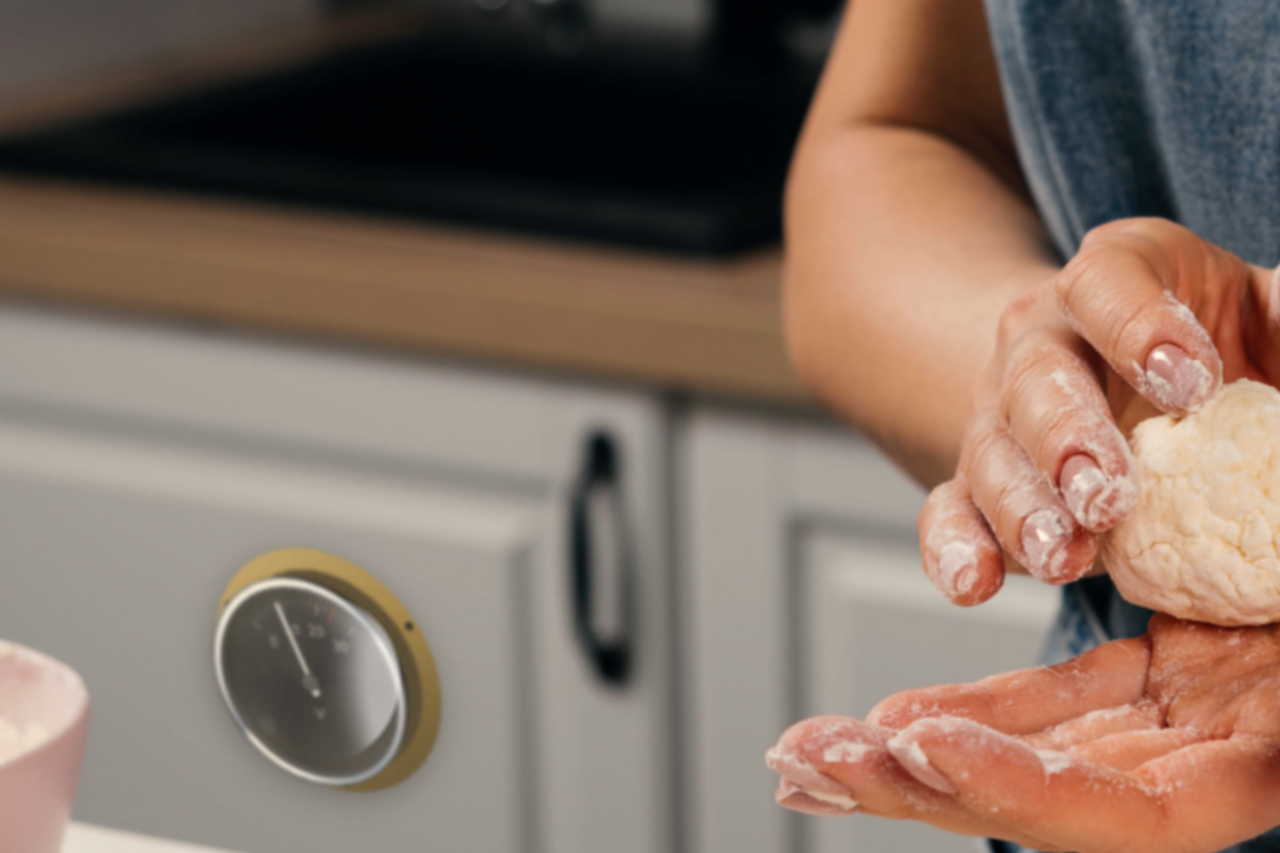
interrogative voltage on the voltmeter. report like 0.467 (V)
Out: 10 (V)
